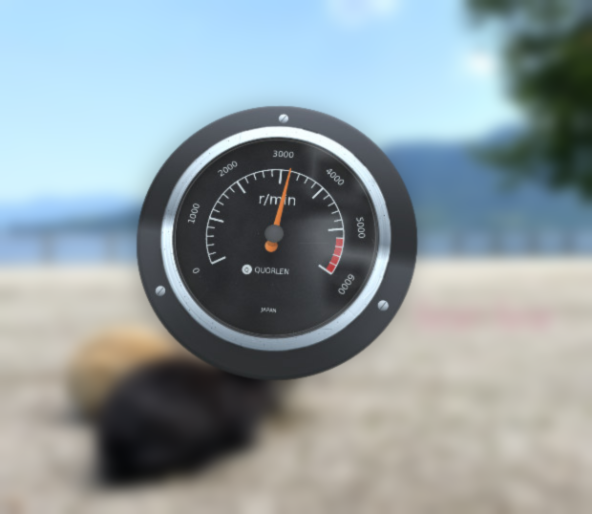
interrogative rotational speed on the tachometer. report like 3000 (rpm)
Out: 3200 (rpm)
